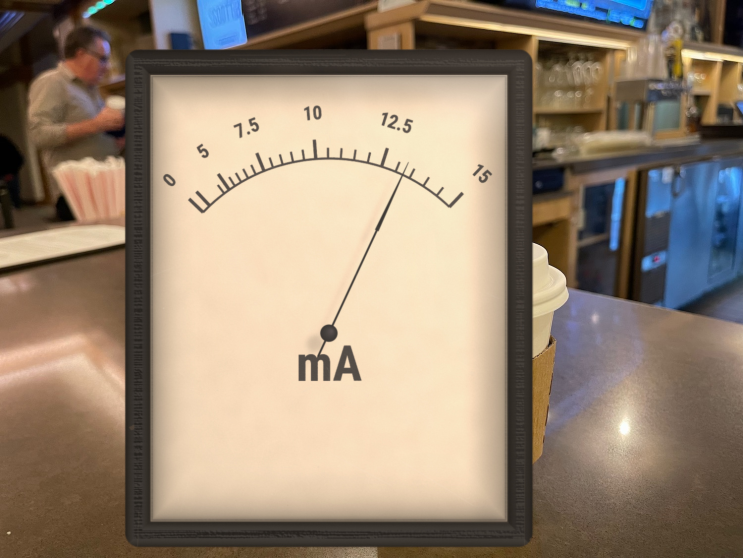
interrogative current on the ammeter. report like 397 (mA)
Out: 13.25 (mA)
